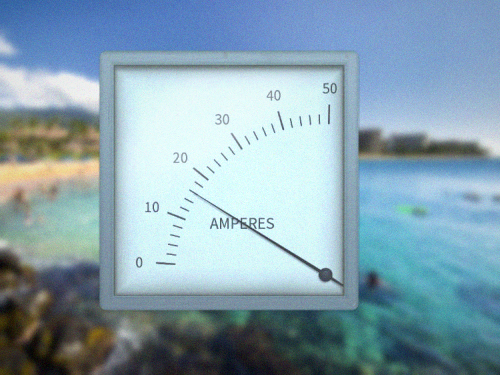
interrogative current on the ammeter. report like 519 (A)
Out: 16 (A)
